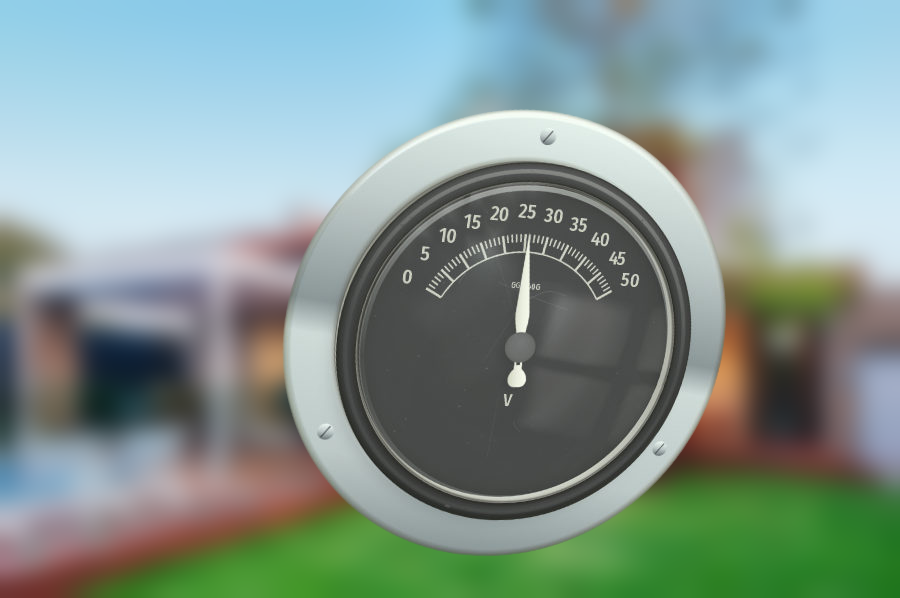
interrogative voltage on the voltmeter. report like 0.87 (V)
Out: 25 (V)
